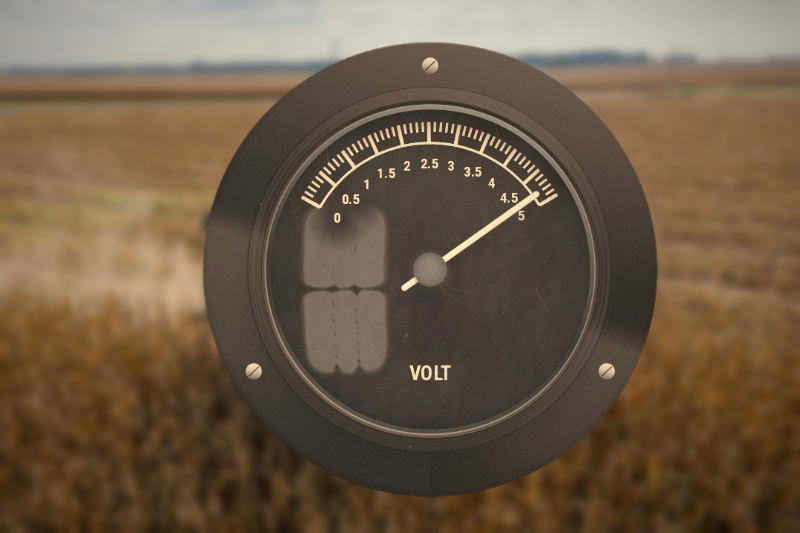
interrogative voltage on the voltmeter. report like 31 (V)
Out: 4.8 (V)
